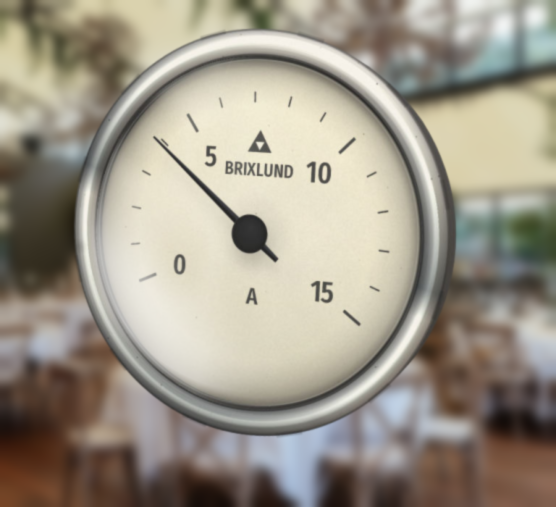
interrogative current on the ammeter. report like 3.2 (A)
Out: 4 (A)
